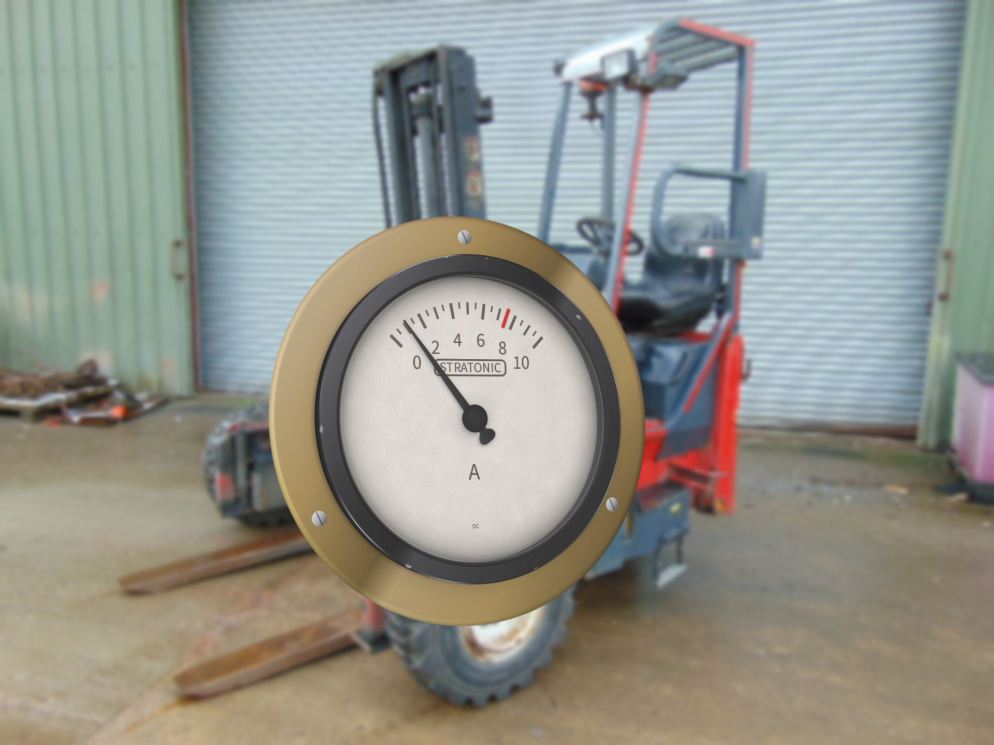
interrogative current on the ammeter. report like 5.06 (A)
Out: 1 (A)
